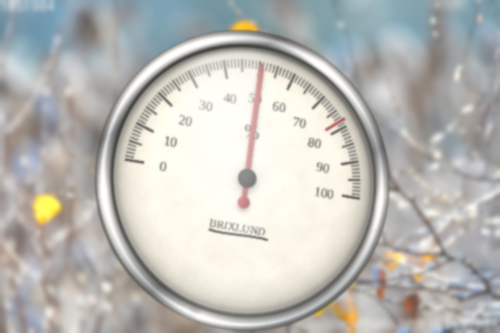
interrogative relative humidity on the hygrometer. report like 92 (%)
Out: 50 (%)
